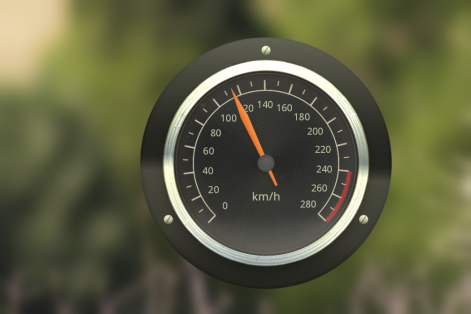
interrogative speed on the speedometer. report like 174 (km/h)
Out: 115 (km/h)
